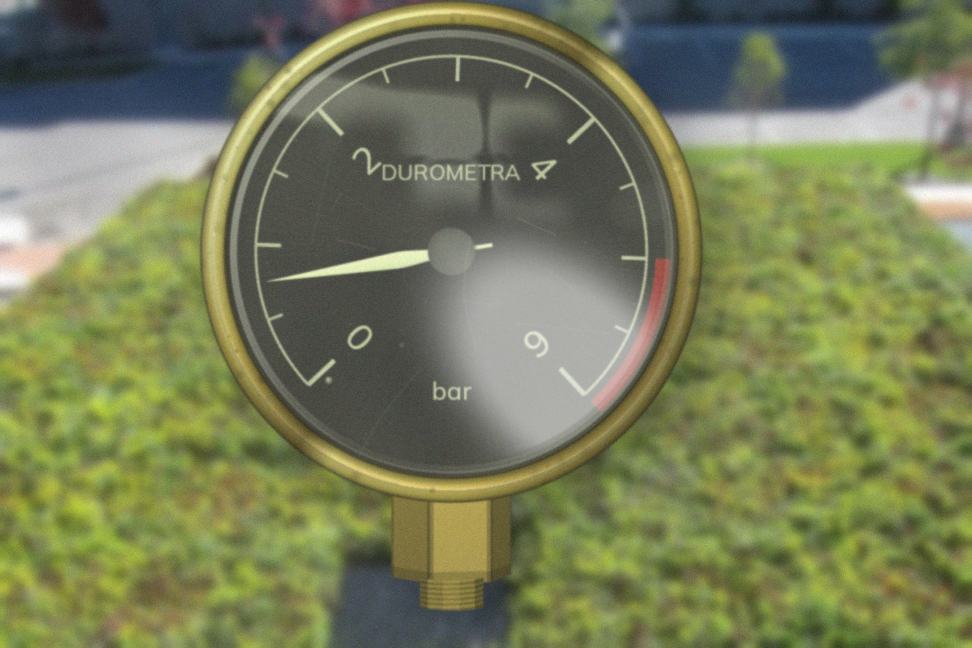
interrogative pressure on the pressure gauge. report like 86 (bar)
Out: 0.75 (bar)
